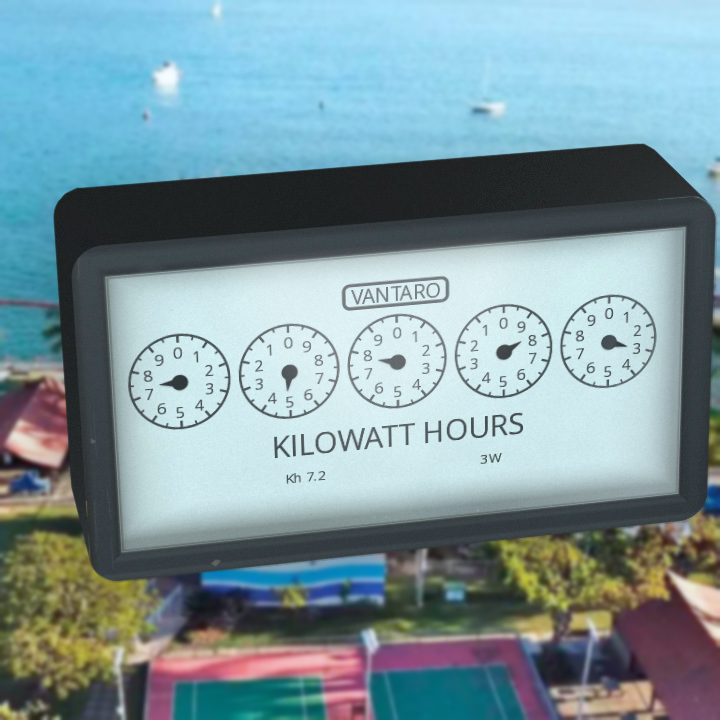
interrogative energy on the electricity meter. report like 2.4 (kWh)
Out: 74783 (kWh)
